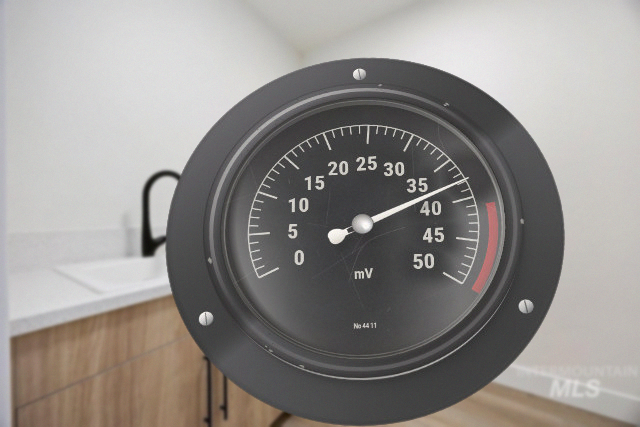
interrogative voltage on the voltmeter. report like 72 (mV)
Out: 38 (mV)
